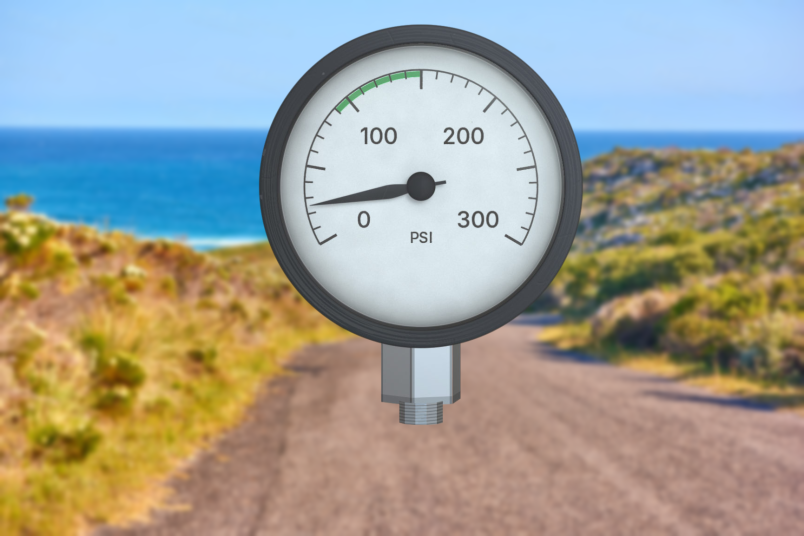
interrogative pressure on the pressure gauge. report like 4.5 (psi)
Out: 25 (psi)
